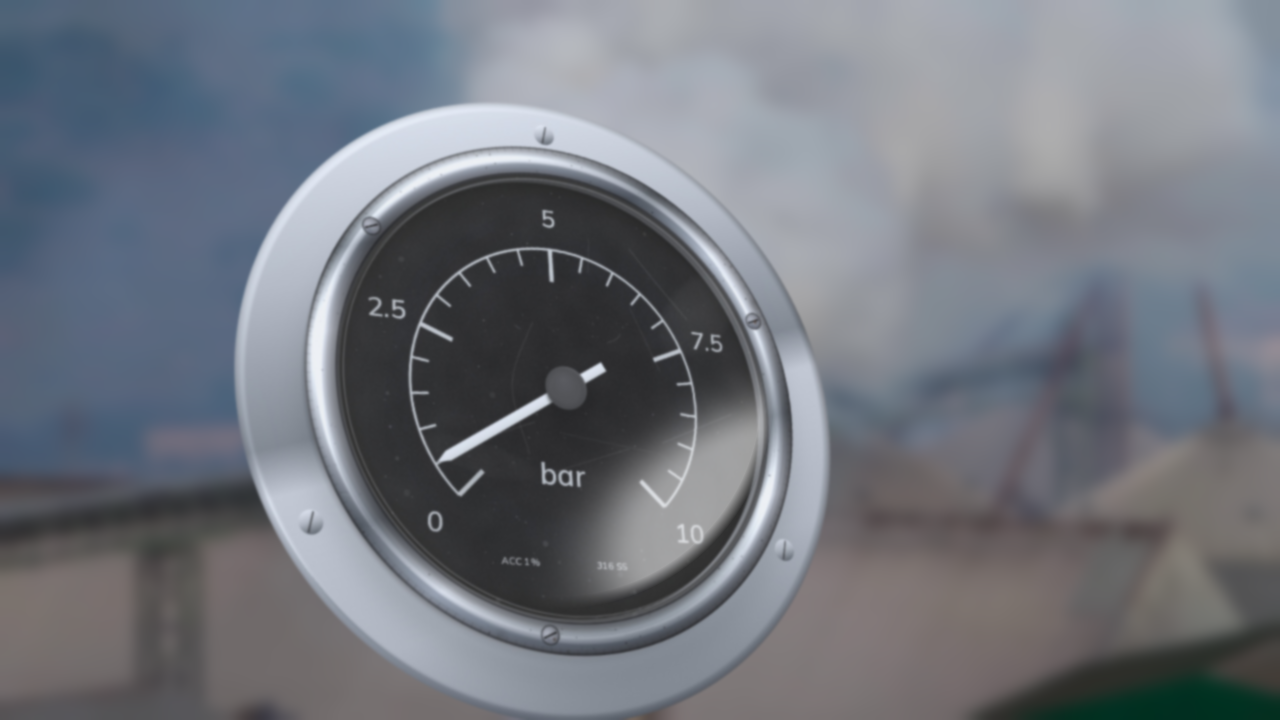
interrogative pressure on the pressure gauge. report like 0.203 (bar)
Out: 0.5 (bar)
